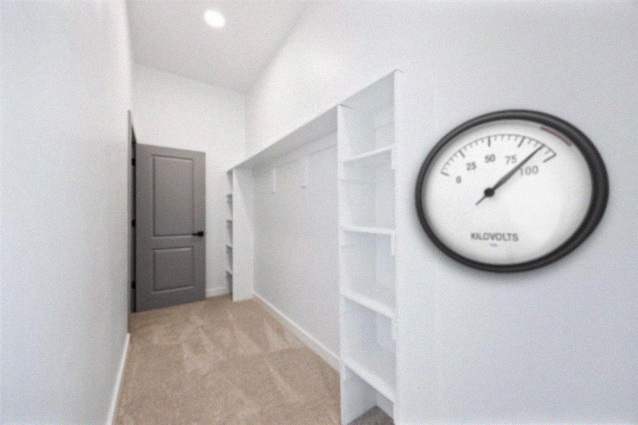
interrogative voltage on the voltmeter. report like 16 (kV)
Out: 90 (kV)
